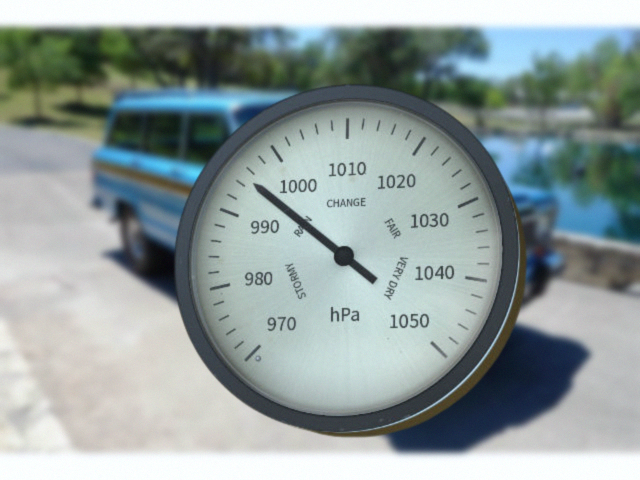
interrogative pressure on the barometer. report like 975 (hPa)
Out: 995 (hPa)
